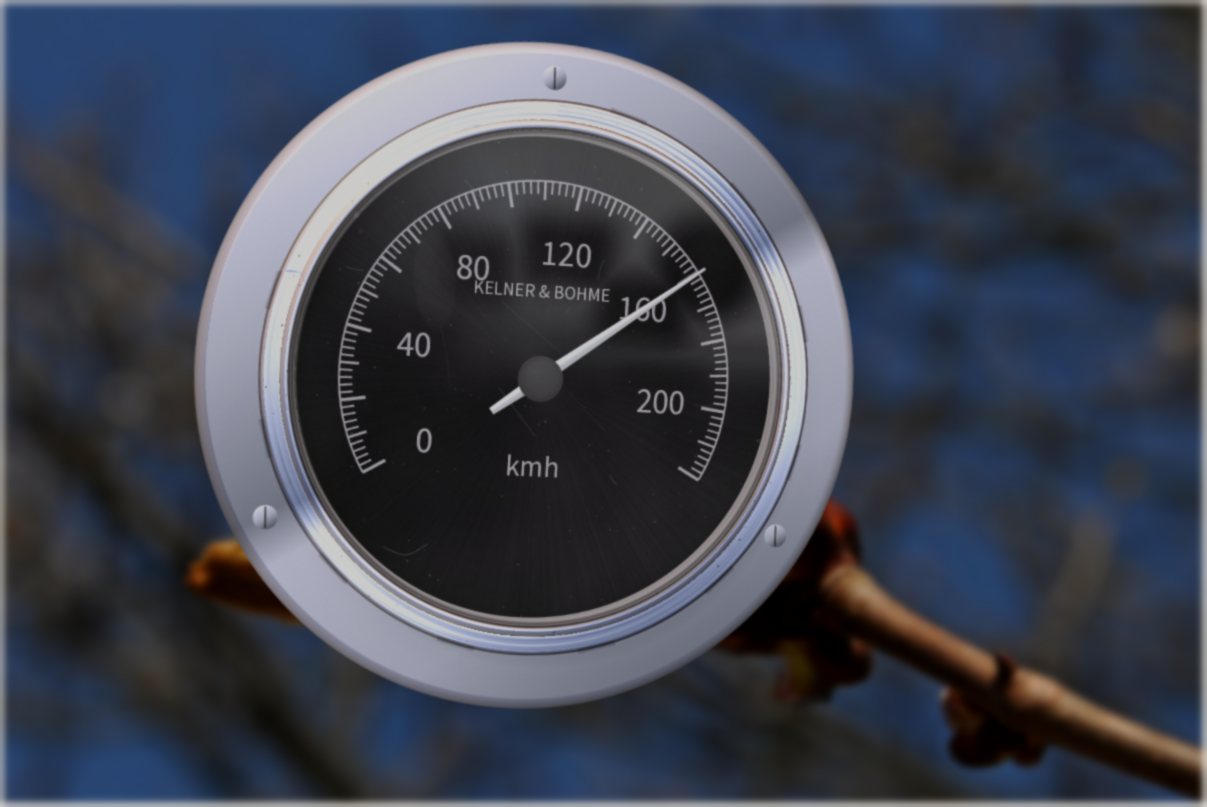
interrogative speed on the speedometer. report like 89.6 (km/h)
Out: 160 (km/h)
